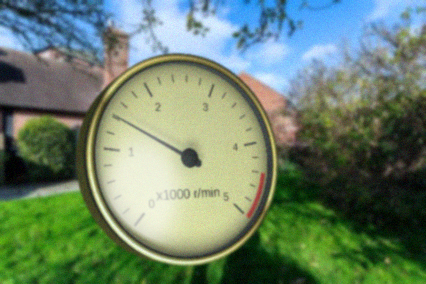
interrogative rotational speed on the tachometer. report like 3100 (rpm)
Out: 1400 (rpm)
